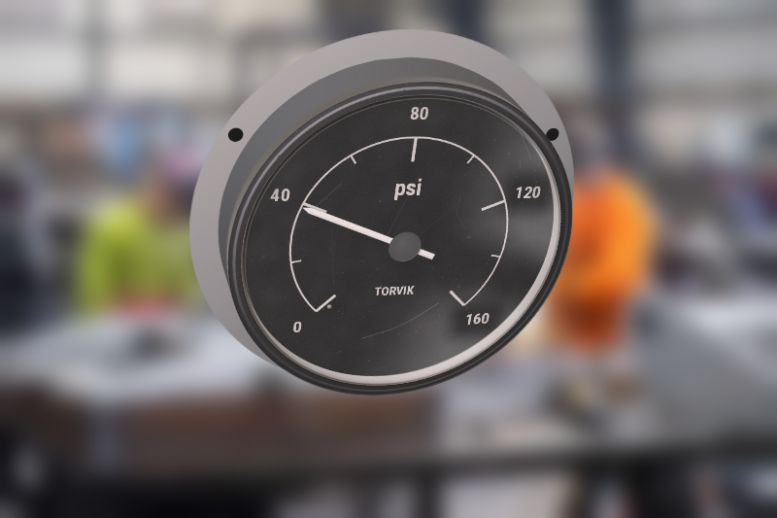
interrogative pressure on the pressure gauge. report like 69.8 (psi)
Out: 40 (psi)
